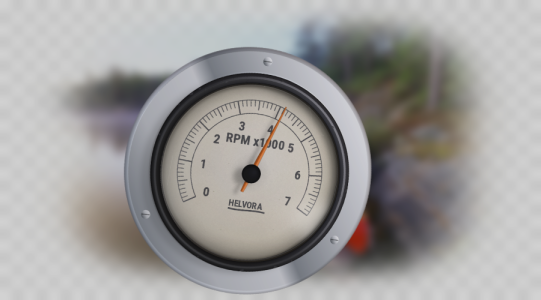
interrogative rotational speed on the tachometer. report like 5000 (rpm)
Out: 4100 (rpm)
